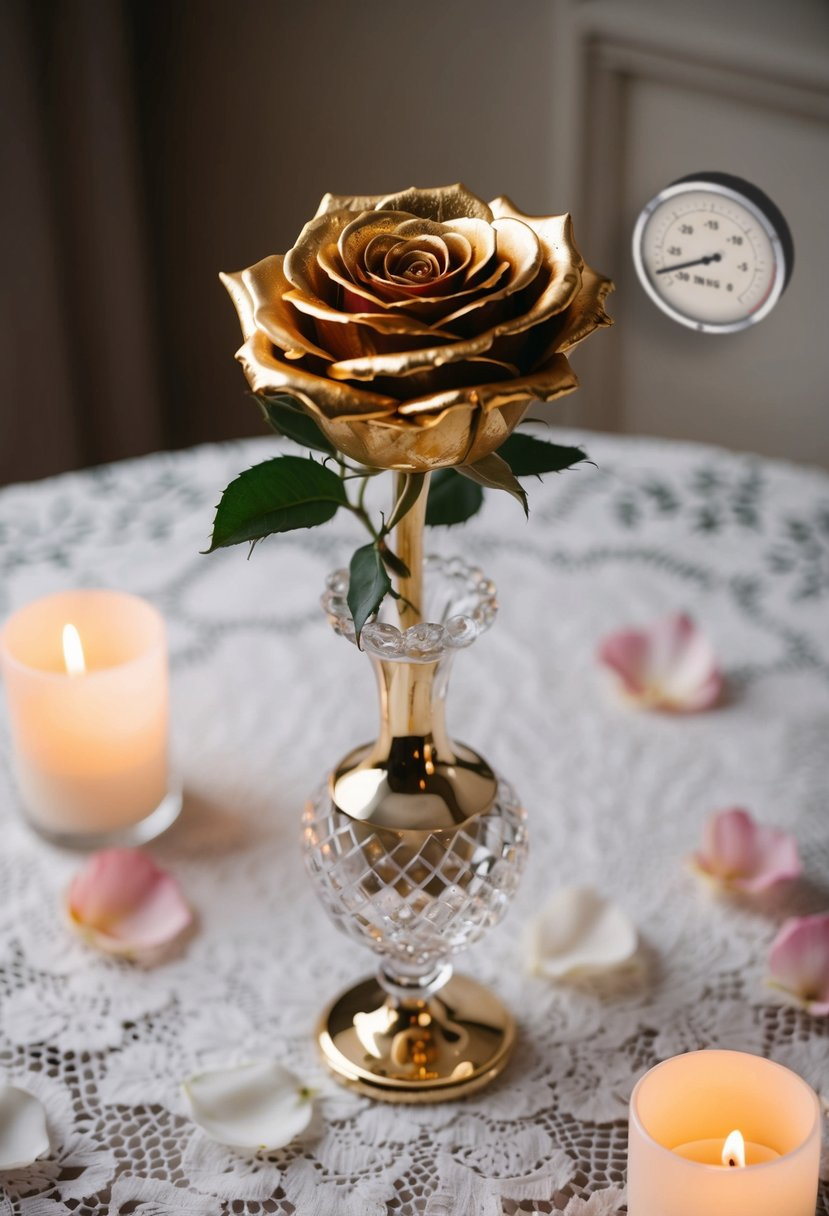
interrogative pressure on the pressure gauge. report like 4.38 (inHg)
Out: -28 (inHg)
